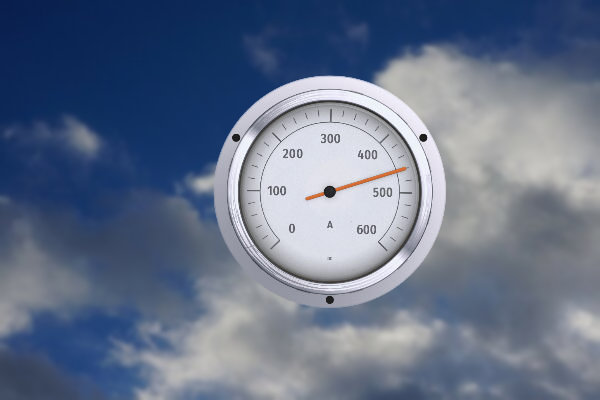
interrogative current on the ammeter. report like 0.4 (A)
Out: 460 (A)
